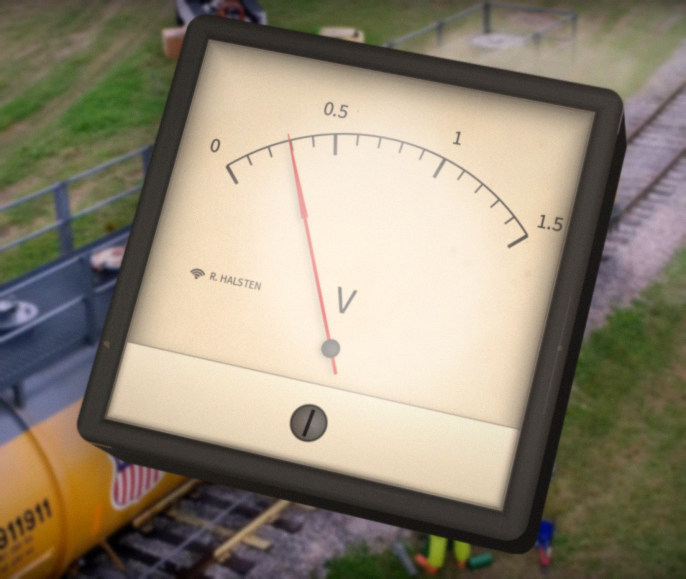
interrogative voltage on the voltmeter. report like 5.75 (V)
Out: 0.3 (V)
